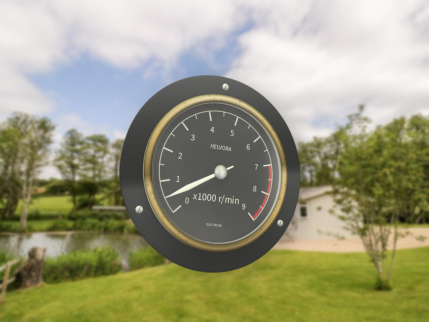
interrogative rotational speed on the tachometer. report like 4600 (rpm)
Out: 500 (rpm)
